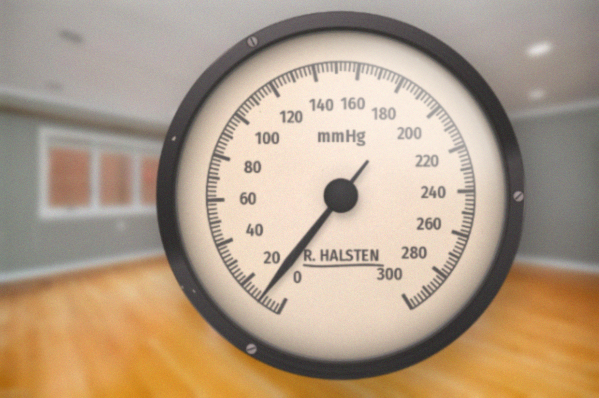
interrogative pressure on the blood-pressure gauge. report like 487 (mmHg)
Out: 10 (mmHg)
